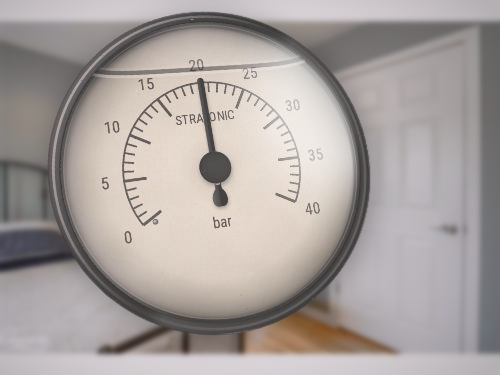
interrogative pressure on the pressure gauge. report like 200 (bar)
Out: 20 (bar)
